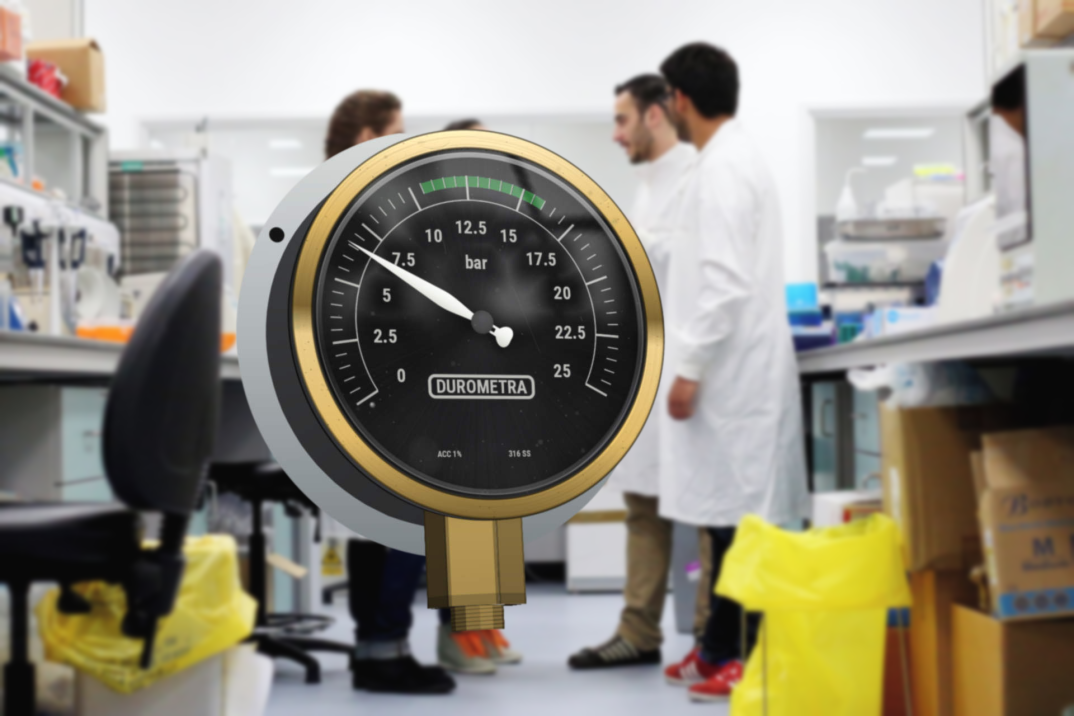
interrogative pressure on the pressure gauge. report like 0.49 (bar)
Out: 6.5 (bar)
